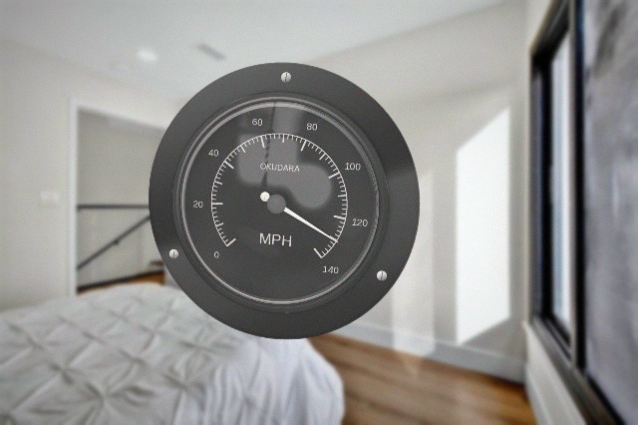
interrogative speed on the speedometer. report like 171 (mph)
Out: 130 (mph)
